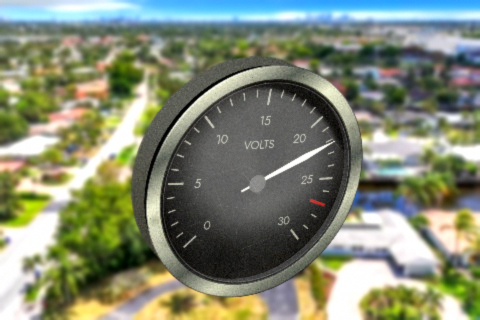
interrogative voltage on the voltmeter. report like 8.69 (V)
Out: 22 (V)
